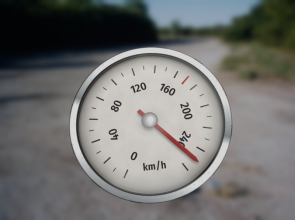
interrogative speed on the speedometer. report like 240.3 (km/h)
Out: 250 (km/h)
